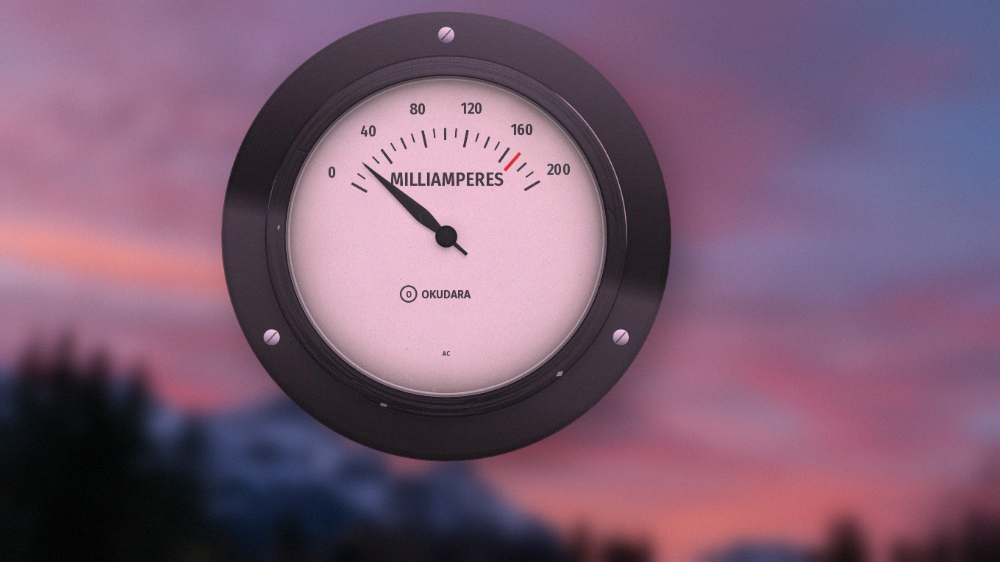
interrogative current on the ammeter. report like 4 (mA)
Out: 20 (mA)
